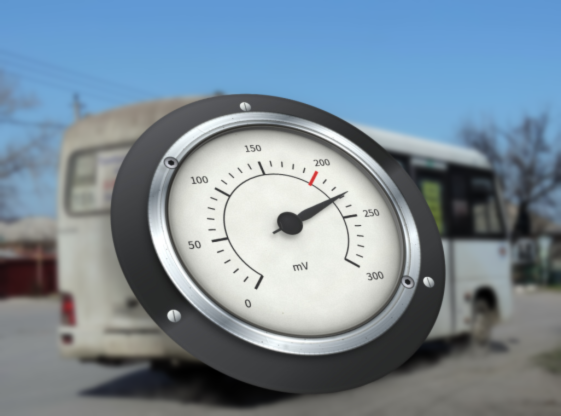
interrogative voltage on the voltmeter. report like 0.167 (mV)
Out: 230 (mV)
